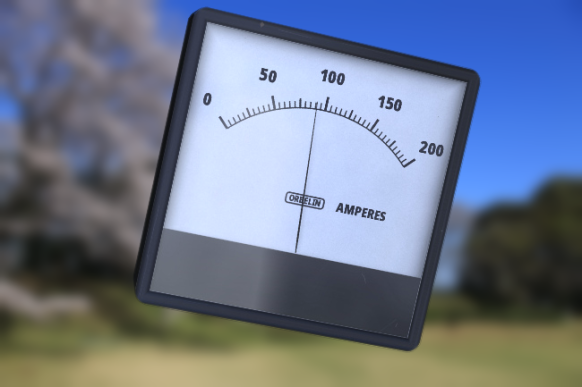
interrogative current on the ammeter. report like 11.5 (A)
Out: 90 (A)
